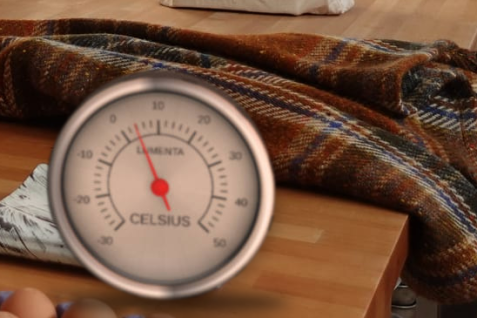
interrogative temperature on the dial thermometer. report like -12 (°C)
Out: 4 (°C)
